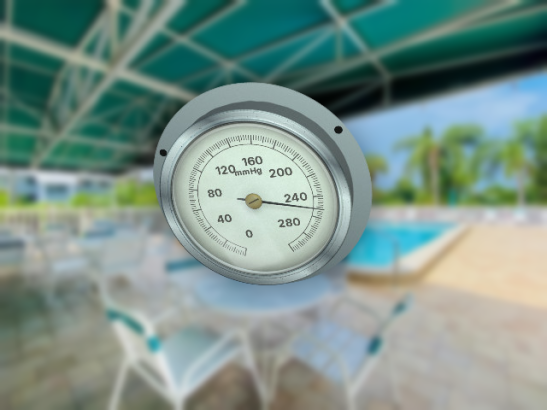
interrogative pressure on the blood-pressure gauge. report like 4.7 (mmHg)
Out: 250 (mmHg)
